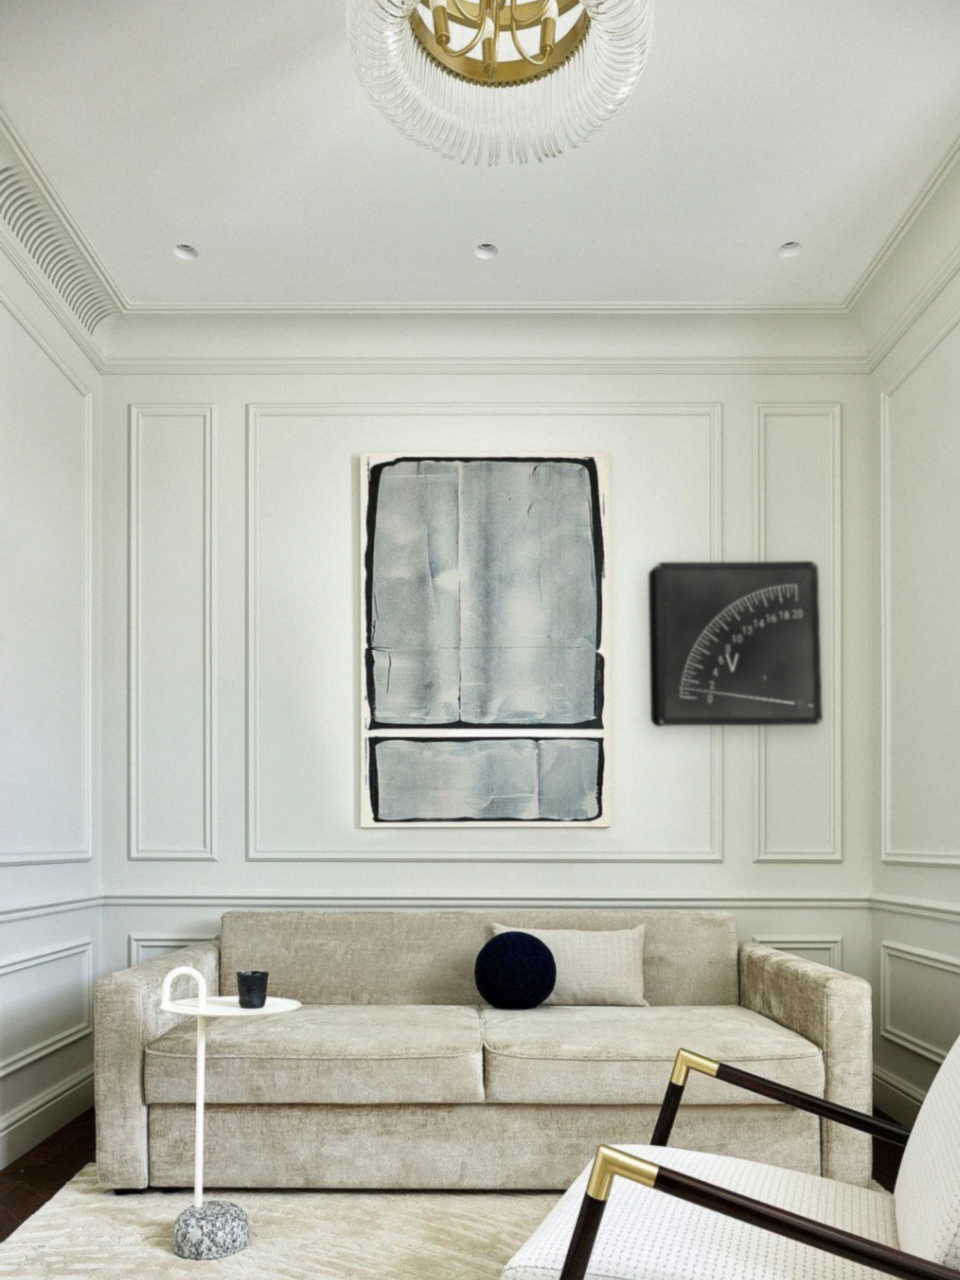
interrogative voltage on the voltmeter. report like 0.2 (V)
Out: 1 (V)
